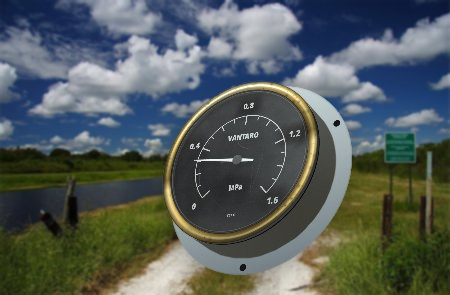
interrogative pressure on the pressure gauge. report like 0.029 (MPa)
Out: 0.3 (MPa)
